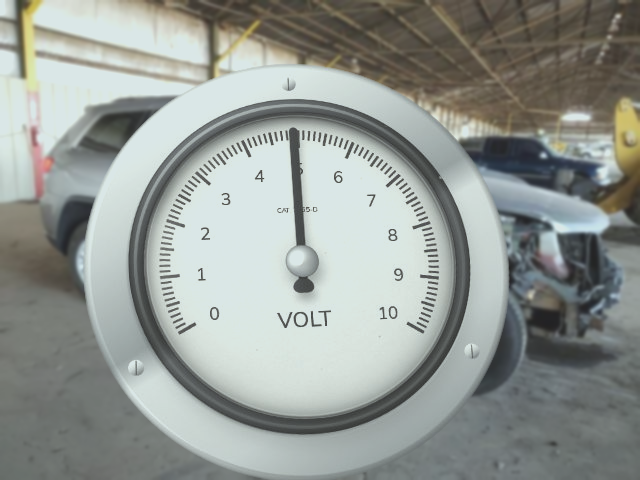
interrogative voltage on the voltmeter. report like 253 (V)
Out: 4.9 (V)
